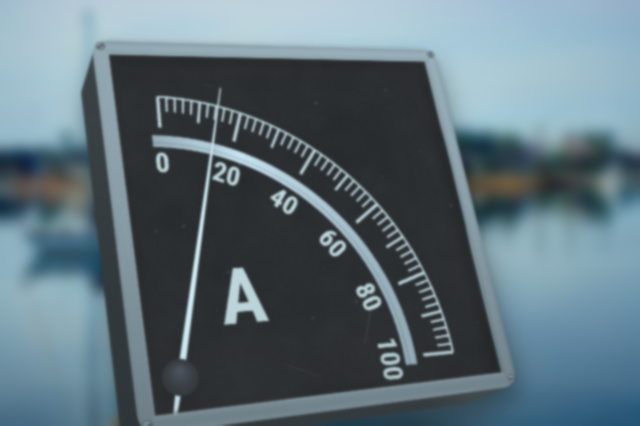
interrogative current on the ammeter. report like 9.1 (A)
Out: 14 (A)
